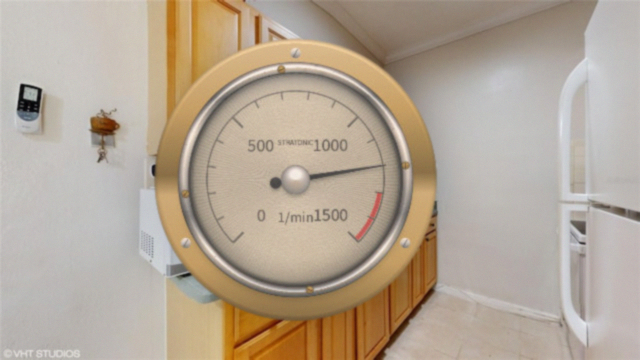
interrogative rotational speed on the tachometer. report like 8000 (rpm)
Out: 1200 (rpm)
